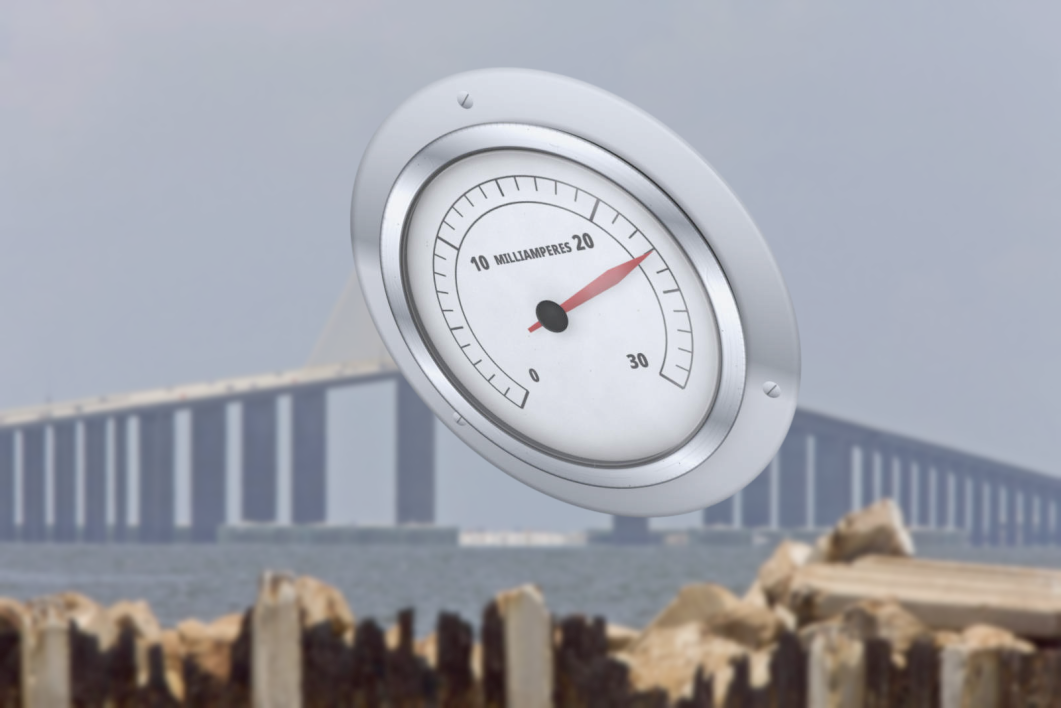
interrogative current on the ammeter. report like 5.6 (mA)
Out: 23 (mA)
